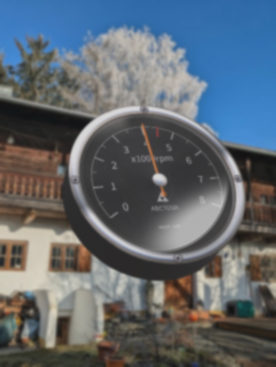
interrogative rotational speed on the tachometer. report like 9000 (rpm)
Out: 4000 (rpm)
